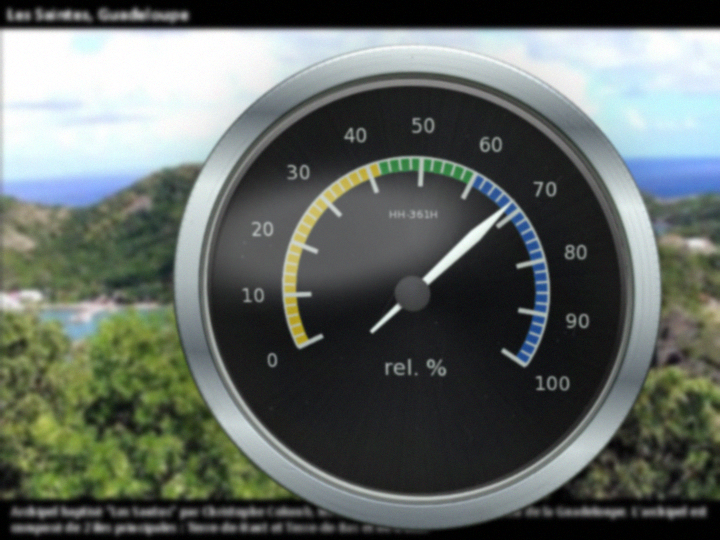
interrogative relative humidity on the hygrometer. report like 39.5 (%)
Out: 68 (%)
